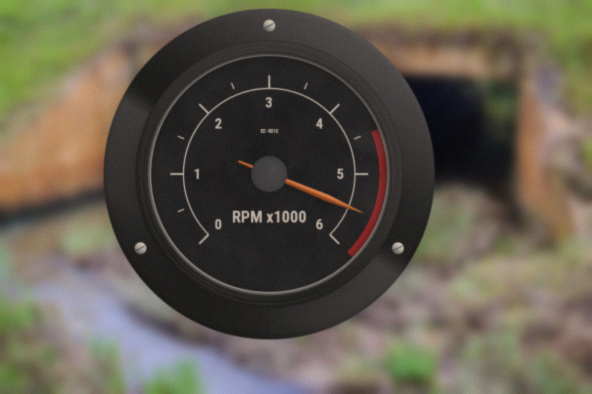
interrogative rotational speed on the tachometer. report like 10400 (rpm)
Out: 5500 (rpm)
